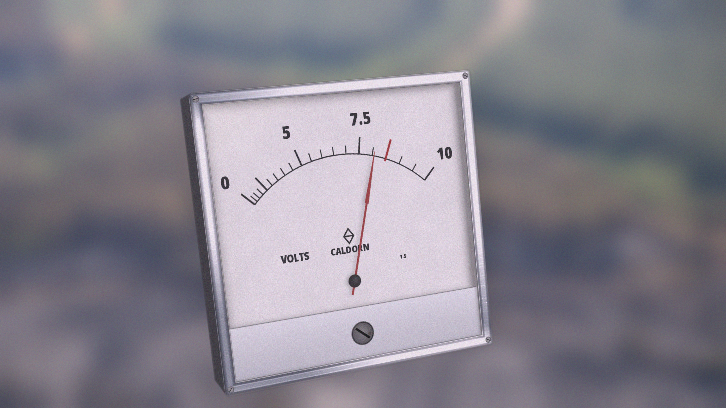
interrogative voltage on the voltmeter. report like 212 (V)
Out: 8 (V)
